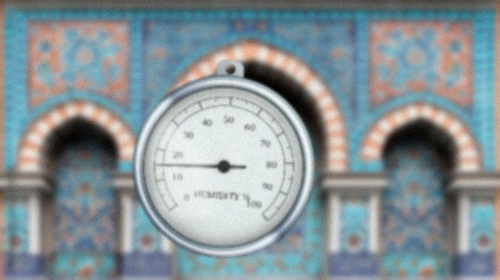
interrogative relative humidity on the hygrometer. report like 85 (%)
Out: 15 (%)
